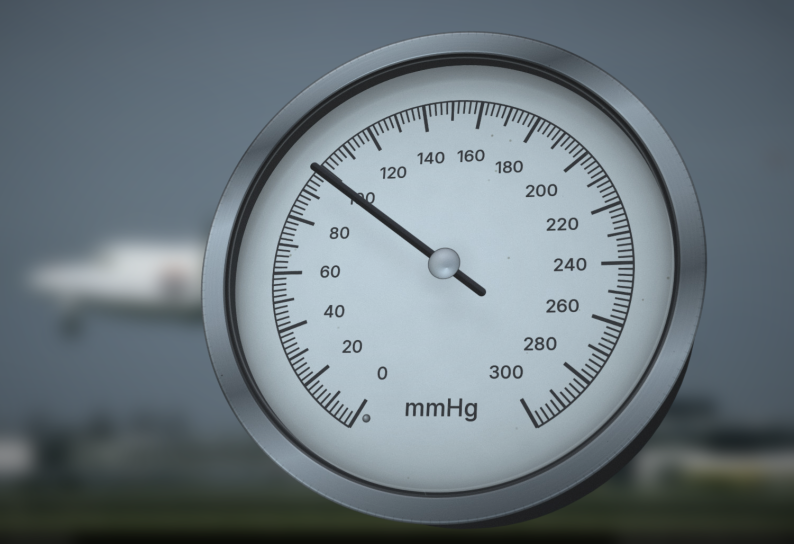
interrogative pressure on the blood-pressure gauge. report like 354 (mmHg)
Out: 98 (mmHg)
